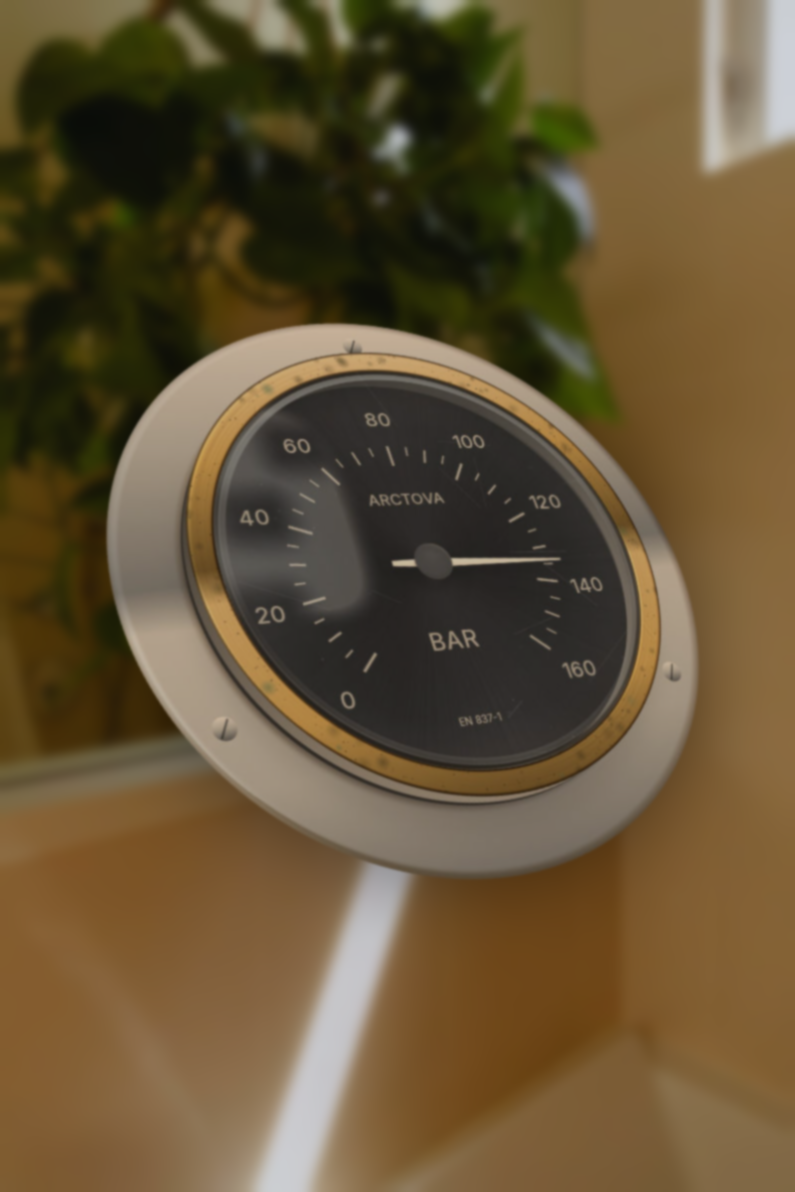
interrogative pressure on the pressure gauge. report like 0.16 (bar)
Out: 135 (bar)
